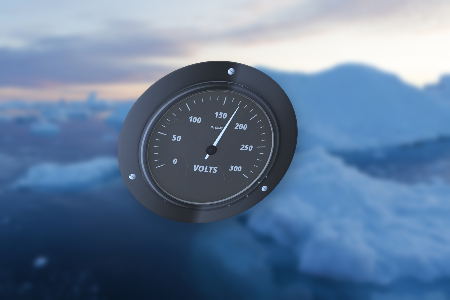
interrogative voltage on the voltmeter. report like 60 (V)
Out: 170 (V)
